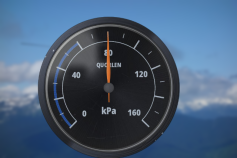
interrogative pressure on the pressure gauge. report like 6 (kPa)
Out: 80 (kPa)
